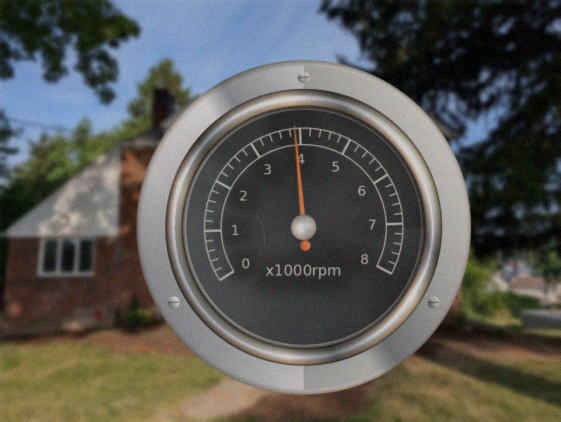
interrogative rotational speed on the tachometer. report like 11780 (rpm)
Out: 3900 (rpm)
